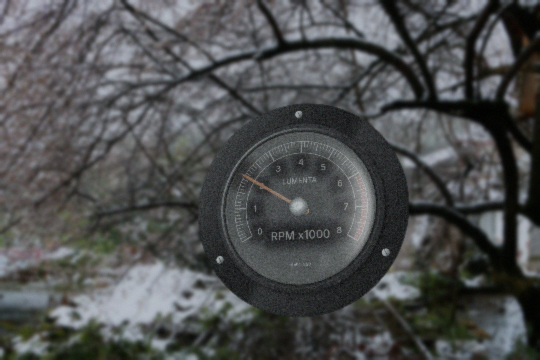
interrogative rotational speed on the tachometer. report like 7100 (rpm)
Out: 2000 (rpm)
